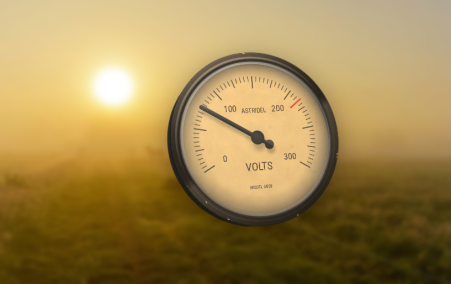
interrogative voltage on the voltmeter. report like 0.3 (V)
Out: 75 (V)
